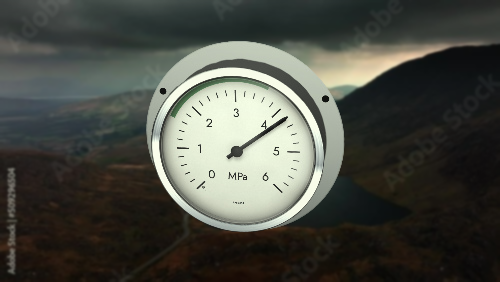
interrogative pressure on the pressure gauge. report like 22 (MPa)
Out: 4.2 (MPa)
